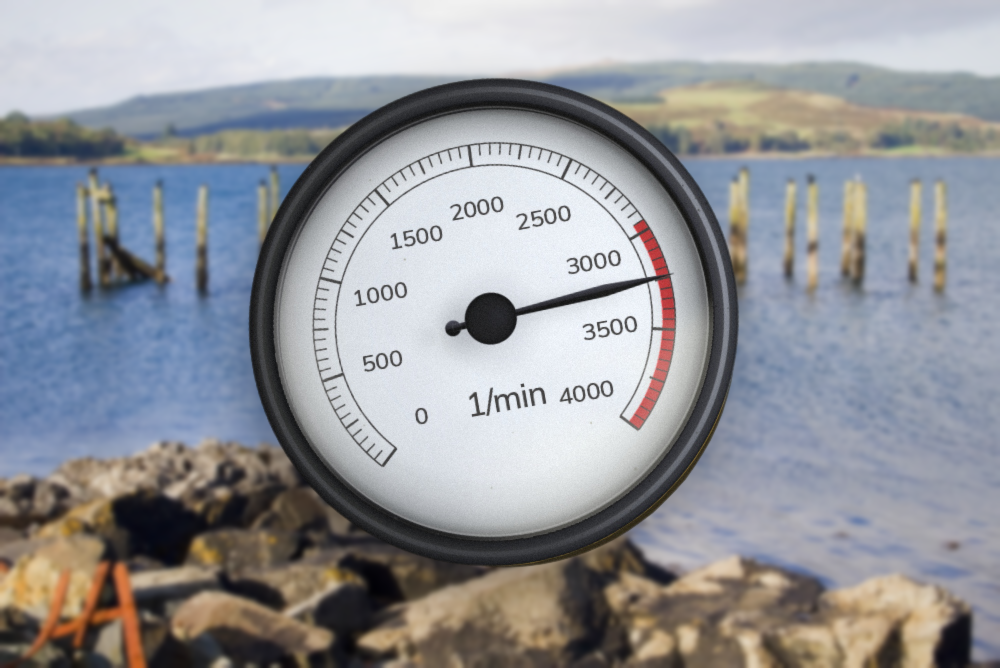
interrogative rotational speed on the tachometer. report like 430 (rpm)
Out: 3250 (rpm)
